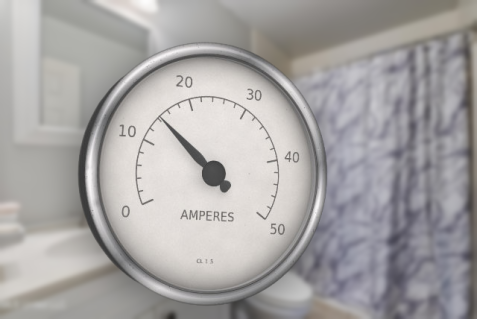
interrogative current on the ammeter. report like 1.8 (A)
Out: 14 (A)
